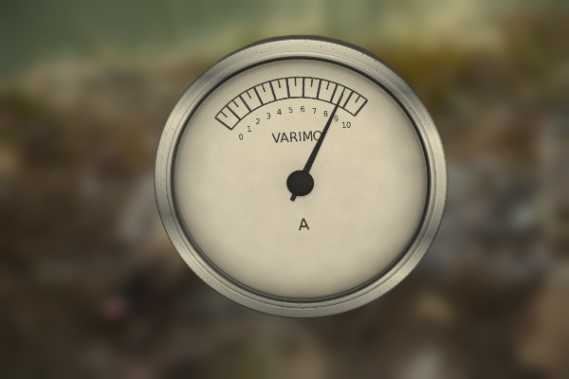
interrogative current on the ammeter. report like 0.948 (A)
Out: 8.5 (A)
